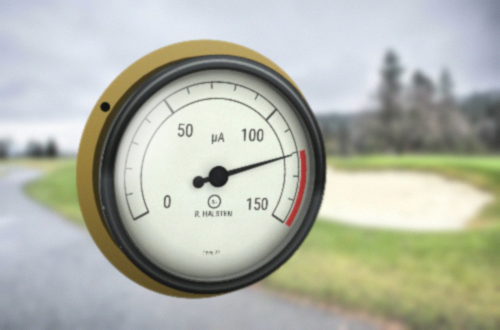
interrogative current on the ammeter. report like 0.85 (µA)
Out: 120 (µA)
